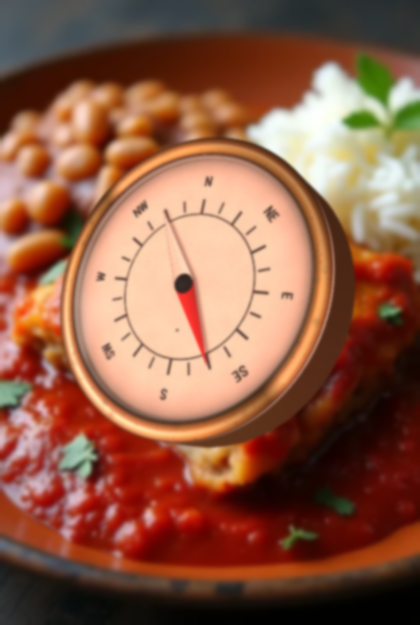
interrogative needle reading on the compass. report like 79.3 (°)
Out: 150 (°)
